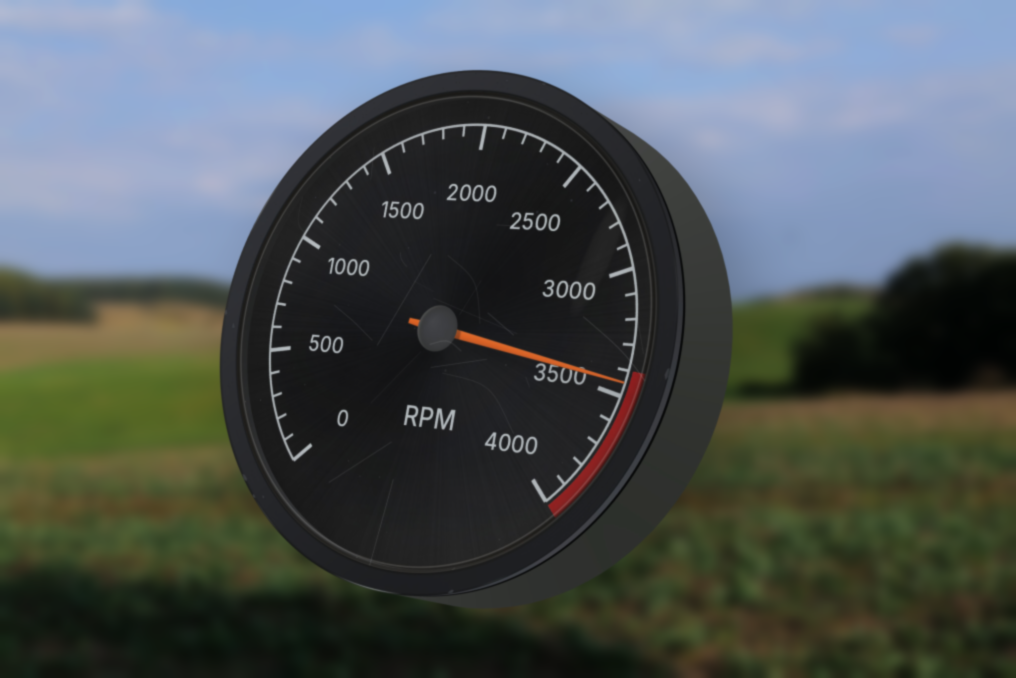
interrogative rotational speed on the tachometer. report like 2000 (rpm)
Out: 3450 (rpm)
